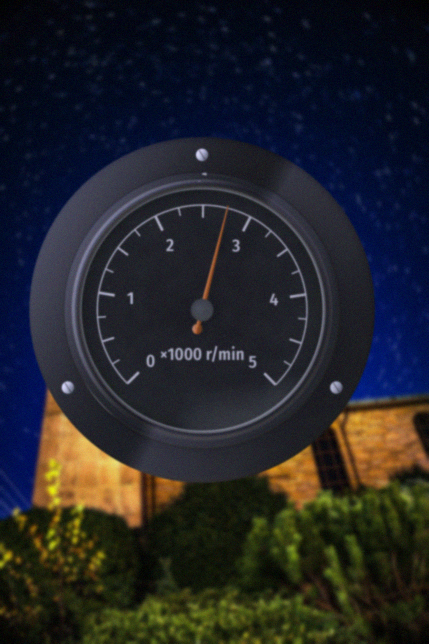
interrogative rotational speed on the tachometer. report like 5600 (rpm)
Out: 2750 (rpm)
